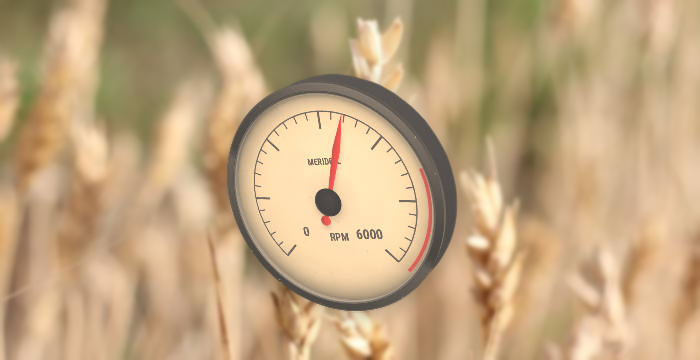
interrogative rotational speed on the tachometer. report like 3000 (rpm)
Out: 3400 (rpm)
